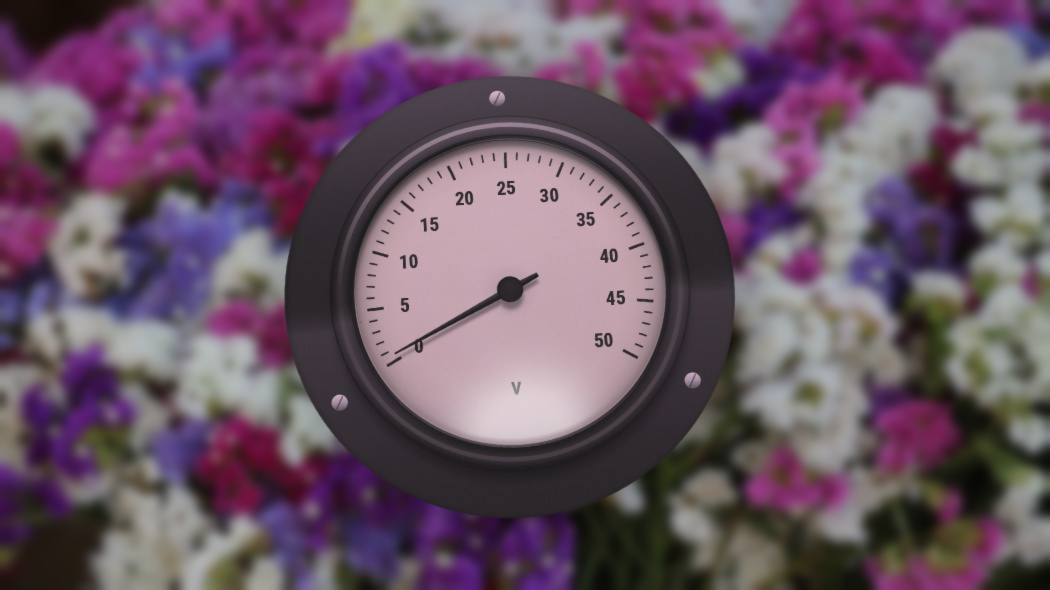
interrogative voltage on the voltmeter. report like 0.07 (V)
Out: 0.5 (V)
